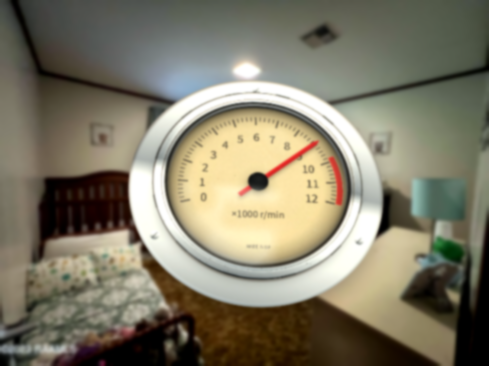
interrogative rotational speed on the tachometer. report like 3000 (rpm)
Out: 9000 (rpm)
